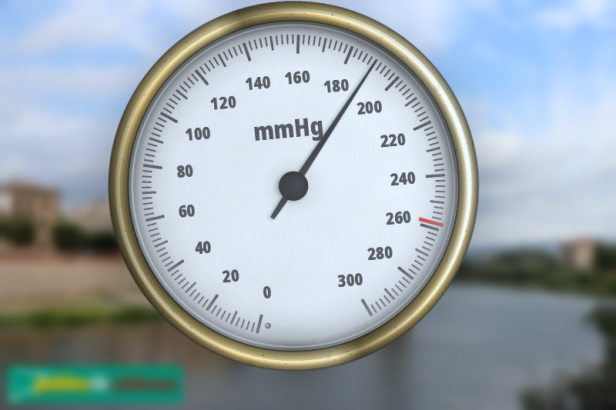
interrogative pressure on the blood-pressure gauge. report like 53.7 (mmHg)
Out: 190 (mmHg)
